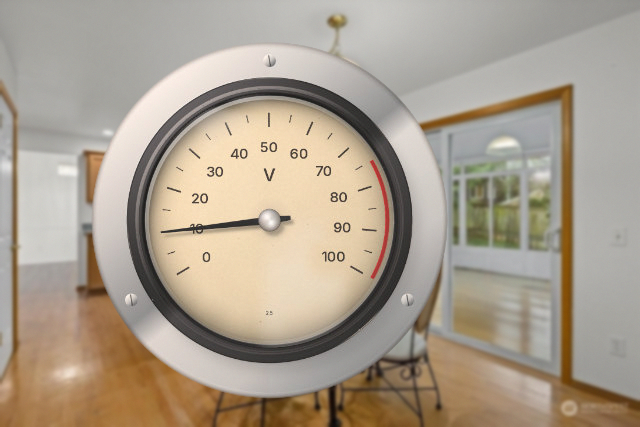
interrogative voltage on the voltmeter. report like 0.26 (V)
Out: 10 (V)
